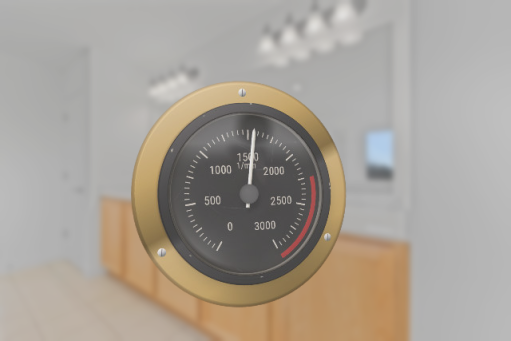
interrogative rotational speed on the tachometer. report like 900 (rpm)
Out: 1550 (rpm)
